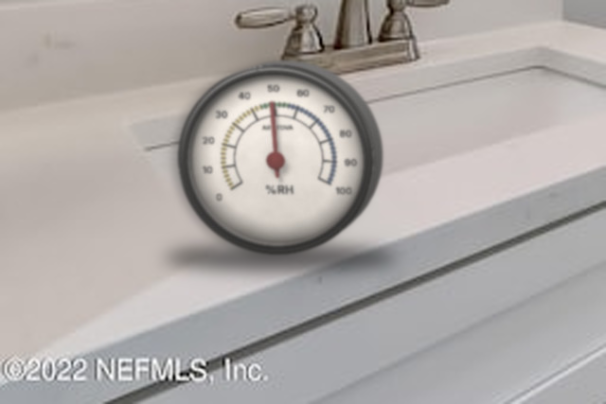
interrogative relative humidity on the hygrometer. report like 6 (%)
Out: 50 (%)
